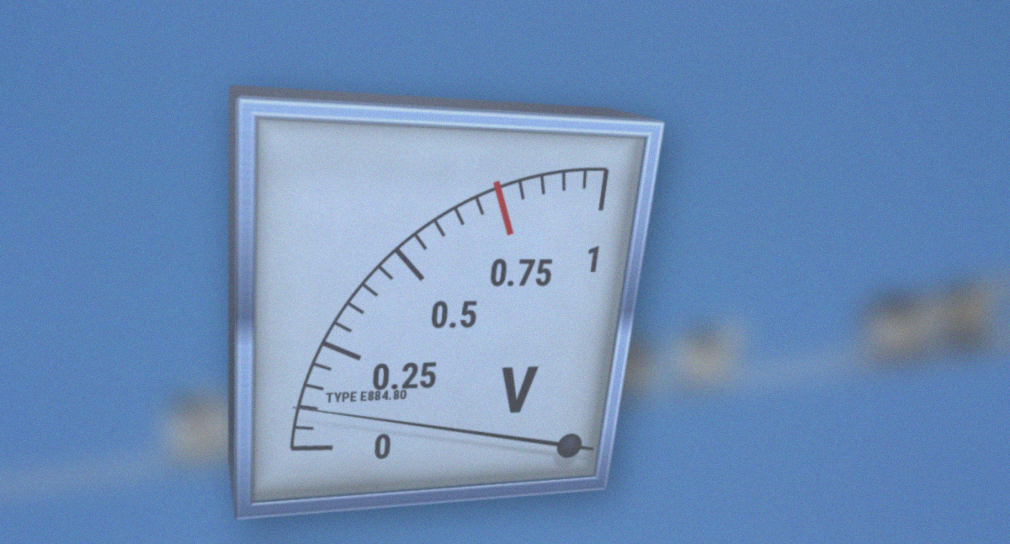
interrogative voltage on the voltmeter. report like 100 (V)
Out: 0.1 (V)
